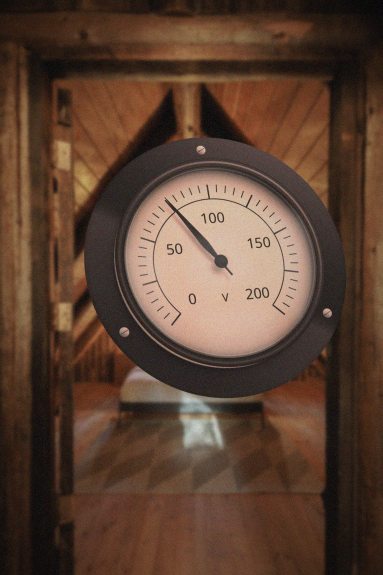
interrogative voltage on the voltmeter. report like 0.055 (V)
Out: 75 (V)
